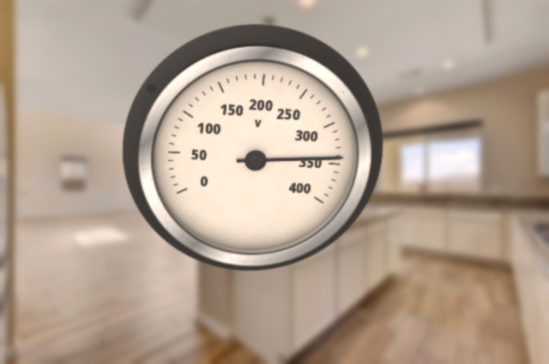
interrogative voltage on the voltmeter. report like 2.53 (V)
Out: 340 (V)
